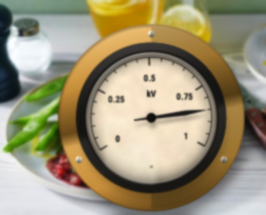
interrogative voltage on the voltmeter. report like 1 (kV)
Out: 0.85 (kV)
